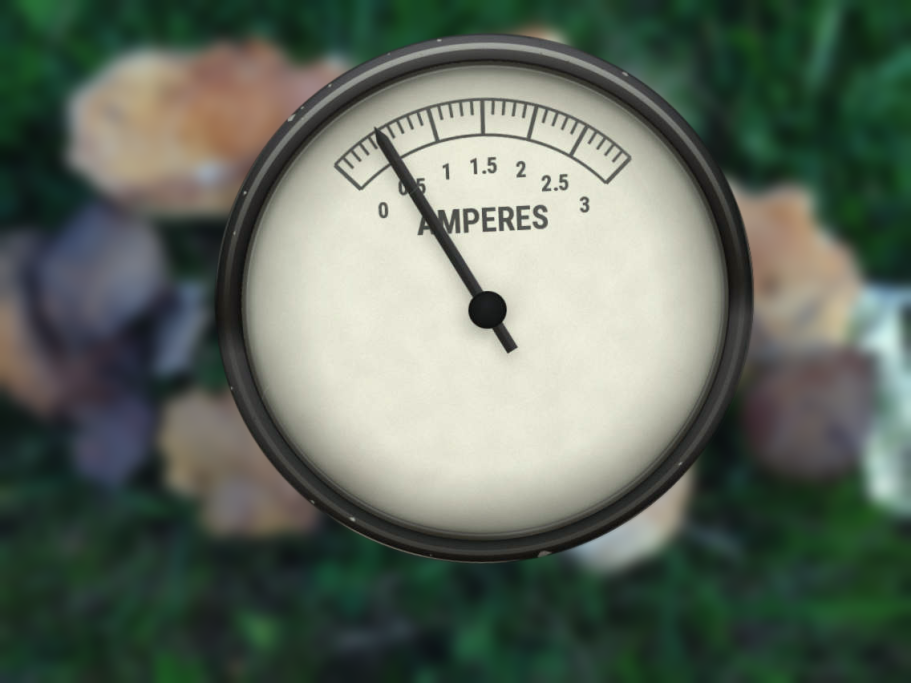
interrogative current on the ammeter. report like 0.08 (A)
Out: 0.5 (A)
